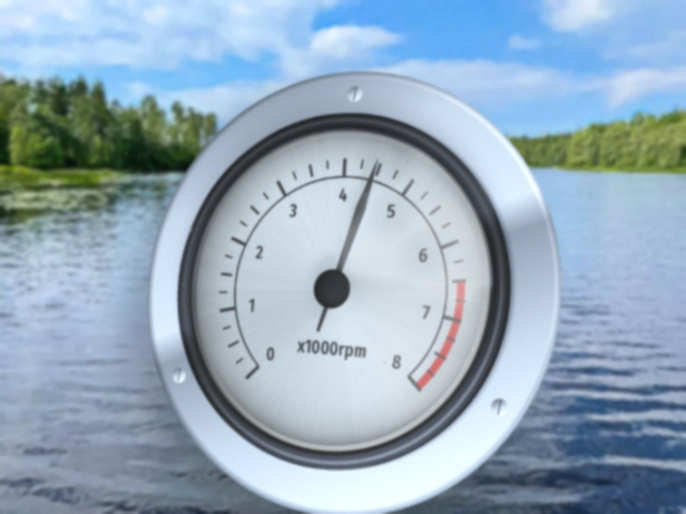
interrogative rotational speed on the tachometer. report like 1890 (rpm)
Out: 4500 (rpm)
